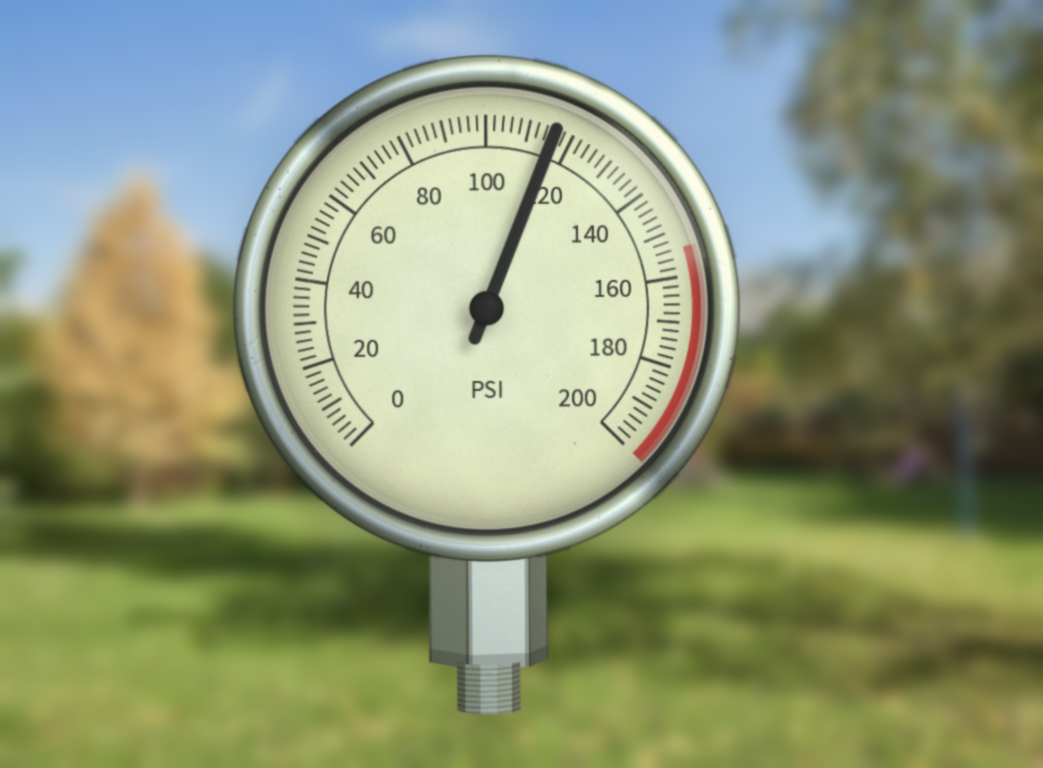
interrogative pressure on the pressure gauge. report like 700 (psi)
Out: 116 (psi)
